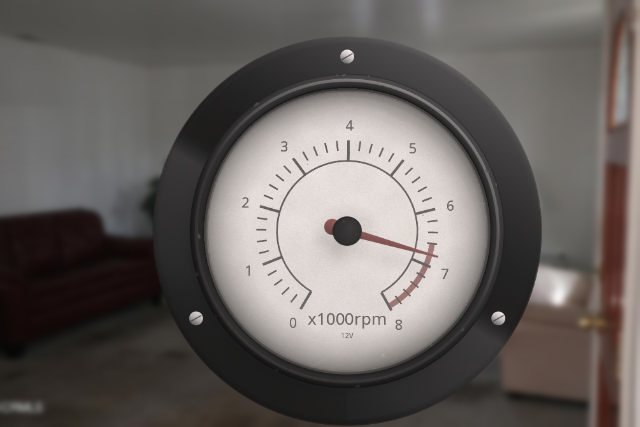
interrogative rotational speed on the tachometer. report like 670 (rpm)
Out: 6800 (rpm)
